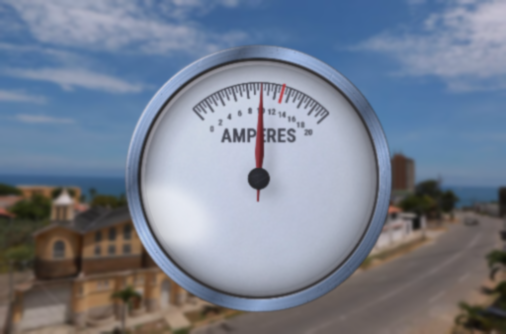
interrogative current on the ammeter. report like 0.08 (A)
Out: 10 (A)
